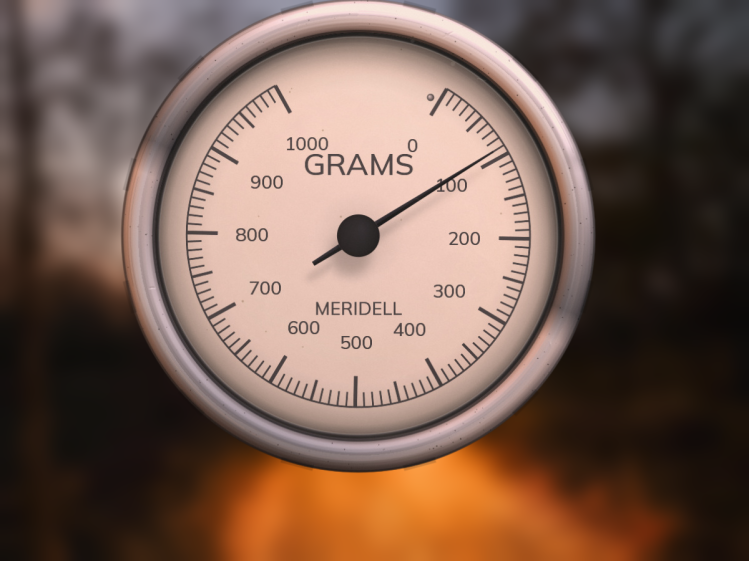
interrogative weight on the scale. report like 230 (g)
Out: 90 (g)
